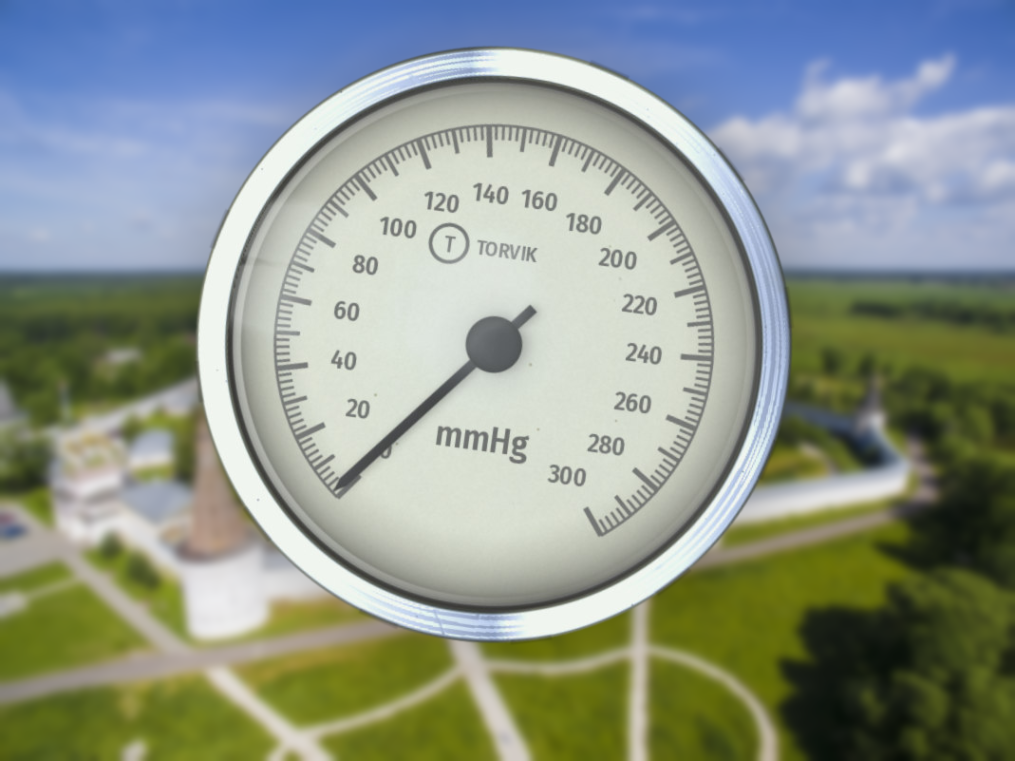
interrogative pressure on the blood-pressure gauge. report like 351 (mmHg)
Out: 2 (mmHg)
